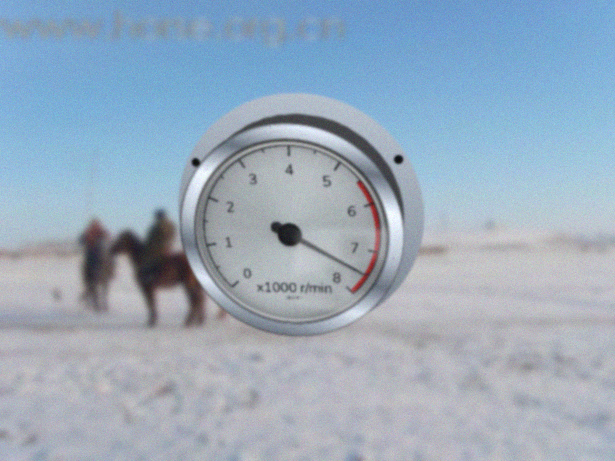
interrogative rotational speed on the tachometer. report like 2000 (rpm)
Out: 7500 (rpm)
